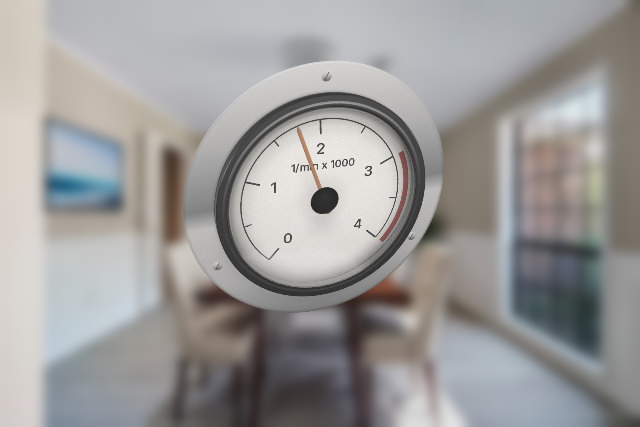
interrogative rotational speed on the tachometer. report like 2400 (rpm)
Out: 1750 (rpm)
